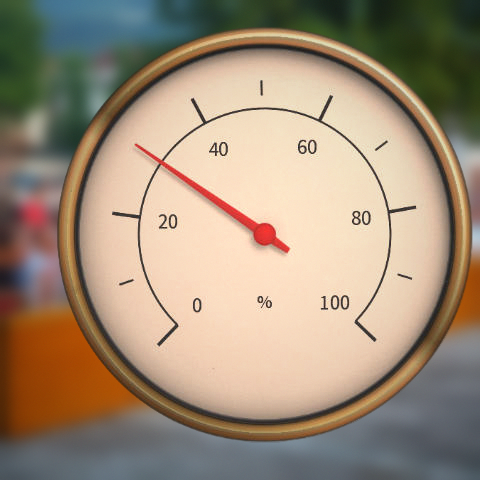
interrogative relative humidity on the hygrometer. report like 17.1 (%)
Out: 30 (%)
